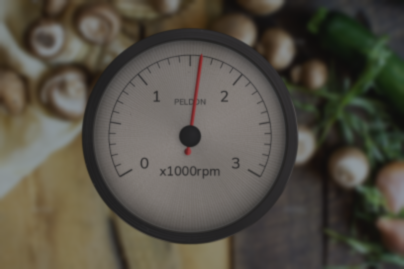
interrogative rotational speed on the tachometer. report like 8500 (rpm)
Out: 1600 (rpm)
